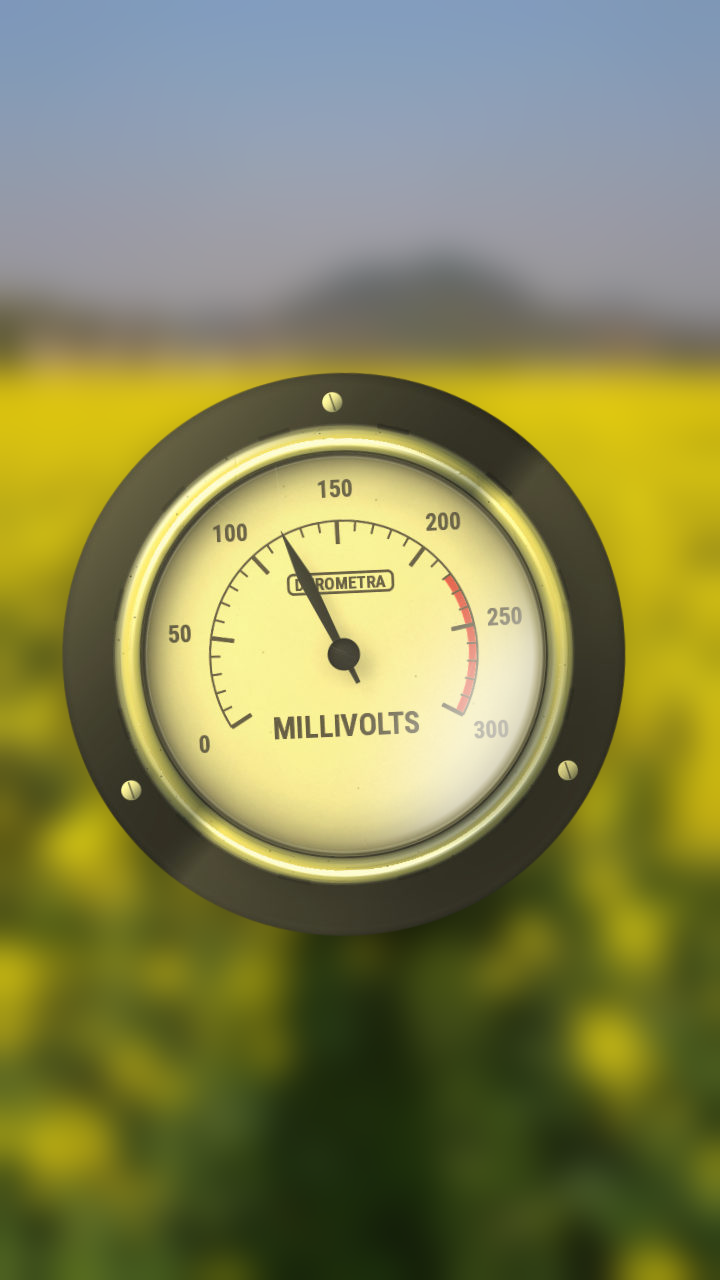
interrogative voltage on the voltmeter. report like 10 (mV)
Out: 120 (mV)
